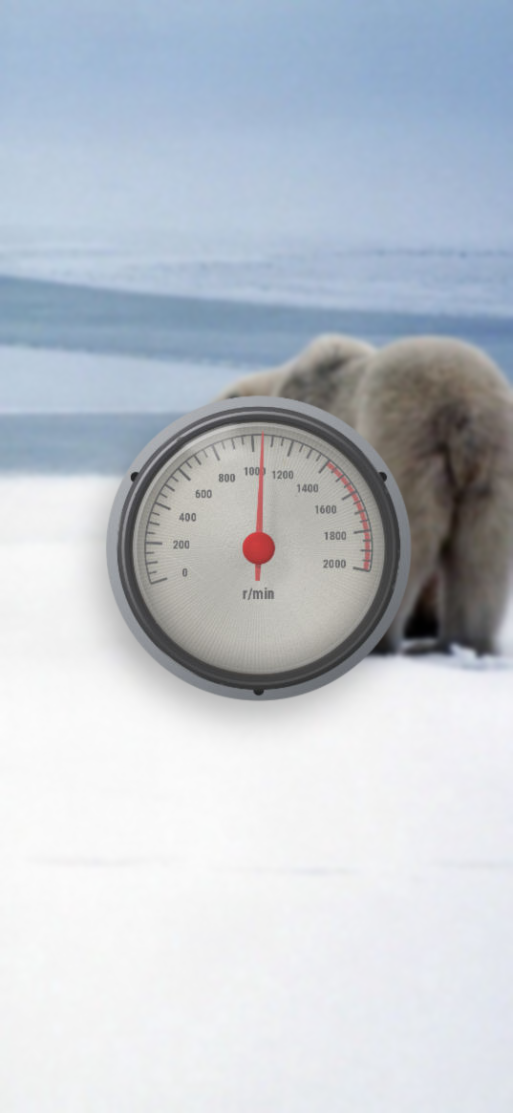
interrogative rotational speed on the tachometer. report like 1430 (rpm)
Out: 1050 (rpm)
